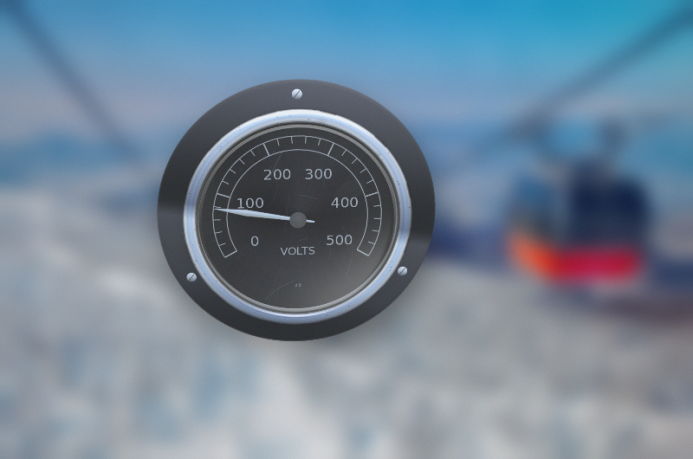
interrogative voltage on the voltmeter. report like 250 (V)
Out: 80 (V)
